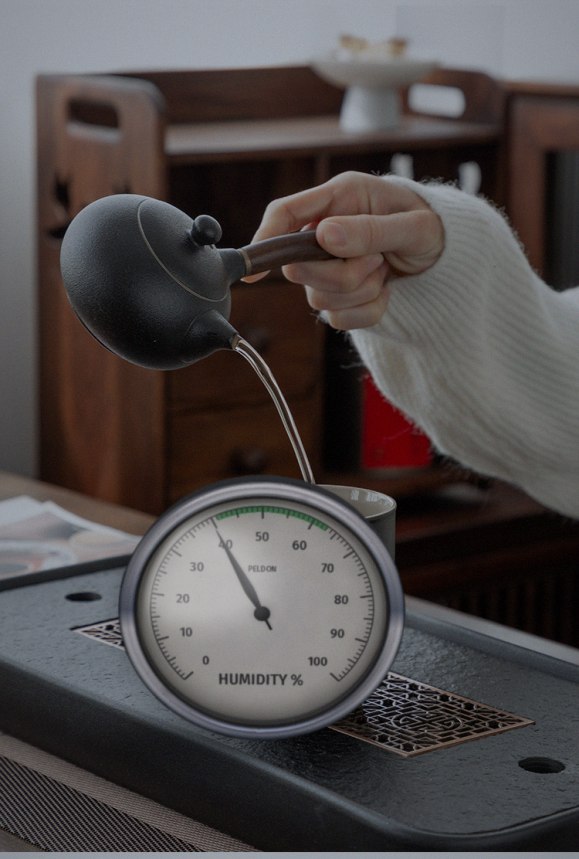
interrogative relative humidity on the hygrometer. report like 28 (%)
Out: 40 (%)
